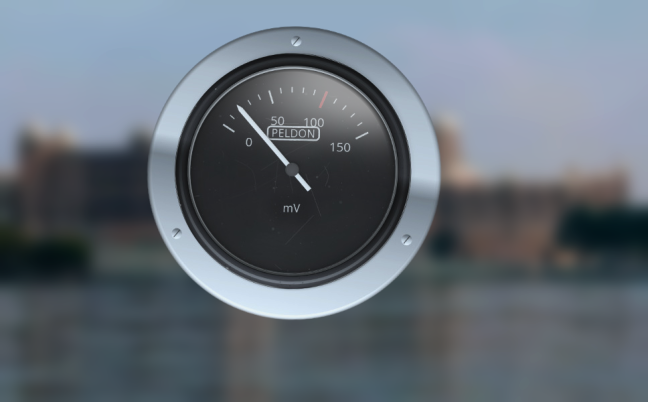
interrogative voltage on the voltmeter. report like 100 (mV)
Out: 20 (mV)
